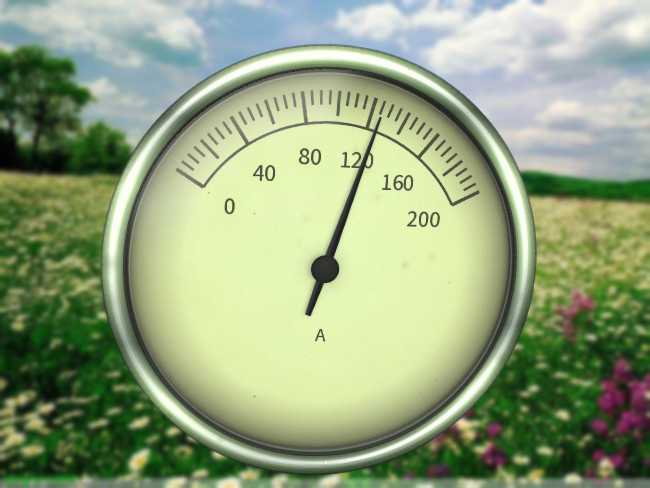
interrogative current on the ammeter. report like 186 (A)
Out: 125 (A)
